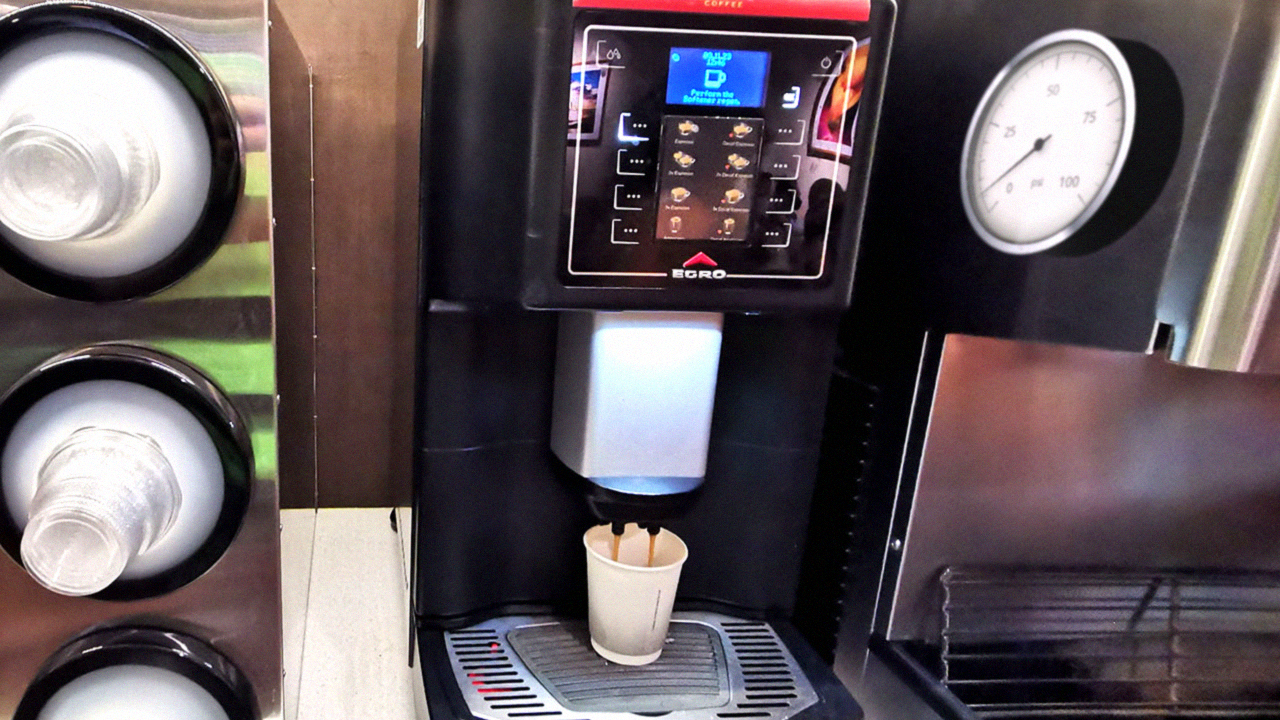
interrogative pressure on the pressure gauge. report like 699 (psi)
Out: 5 (psi)
